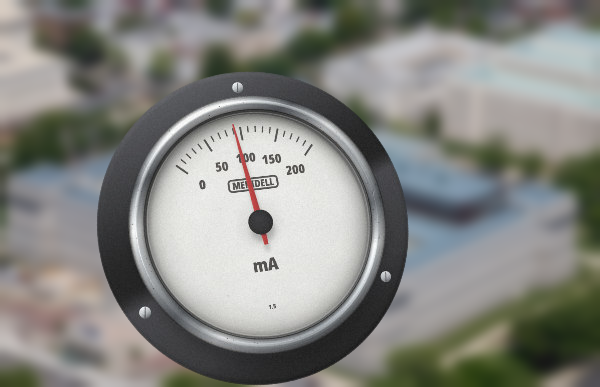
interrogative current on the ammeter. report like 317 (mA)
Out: 90 (mA)
